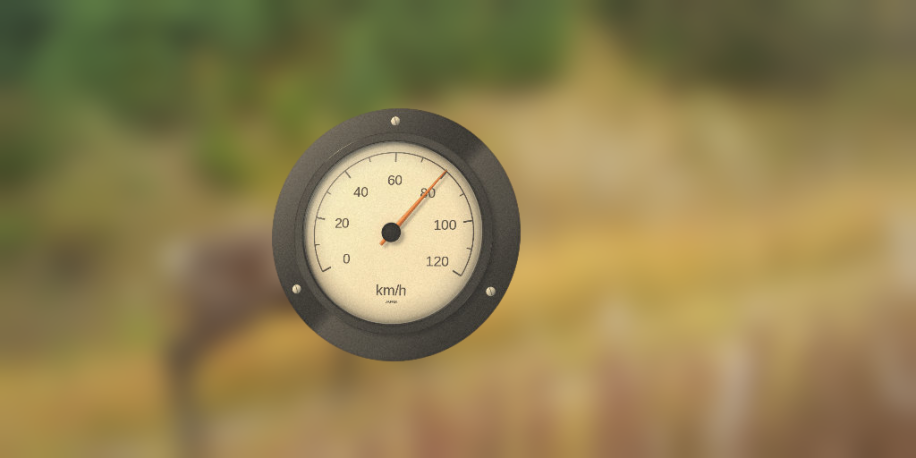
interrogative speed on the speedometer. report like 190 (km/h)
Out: 80 (km/h)
